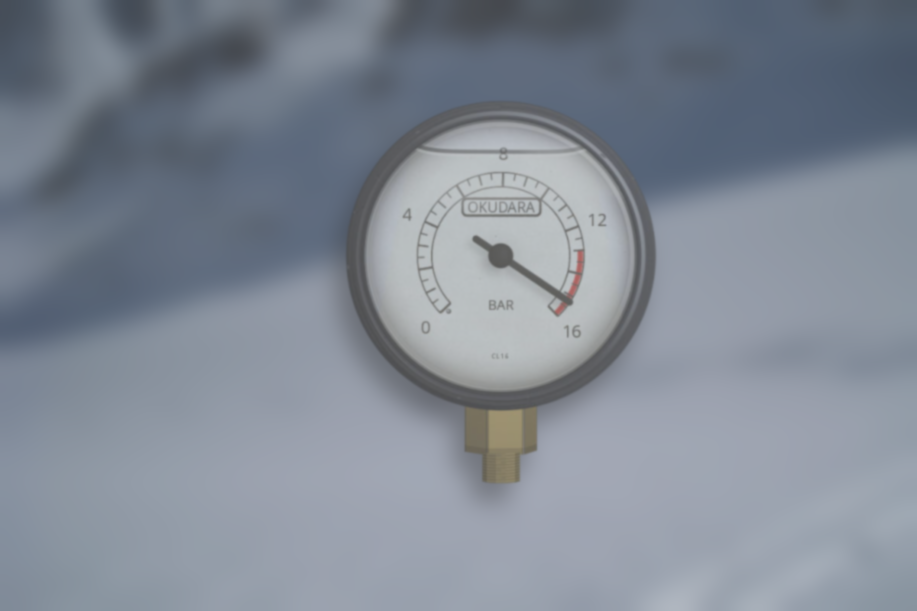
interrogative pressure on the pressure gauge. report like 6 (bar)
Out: 15.25 (bar)
